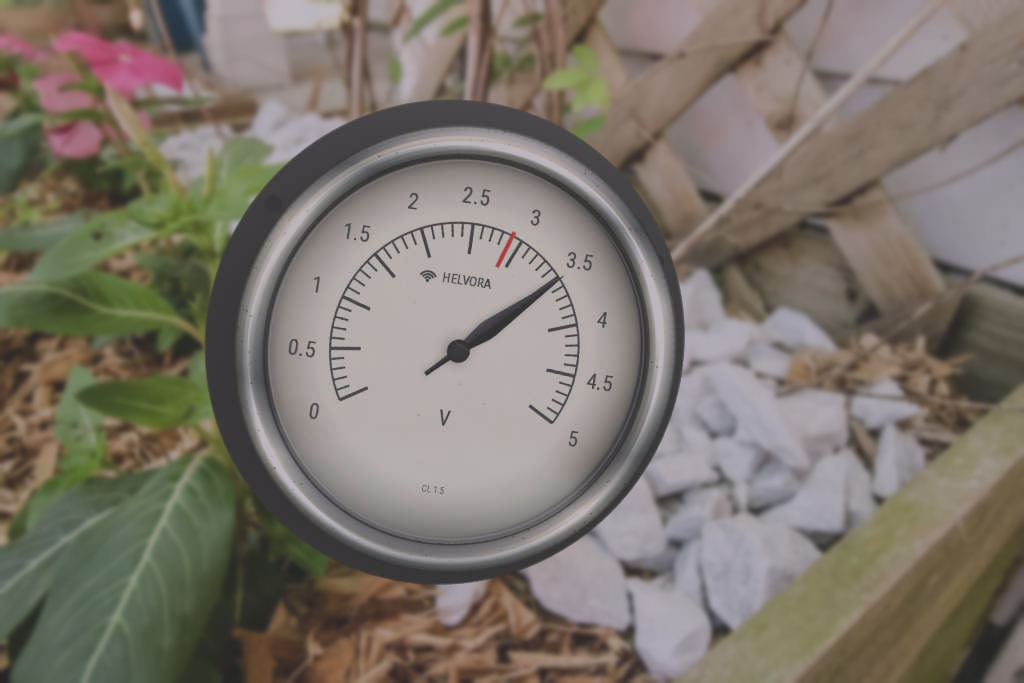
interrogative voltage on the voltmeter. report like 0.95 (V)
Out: 3.5 (V)
